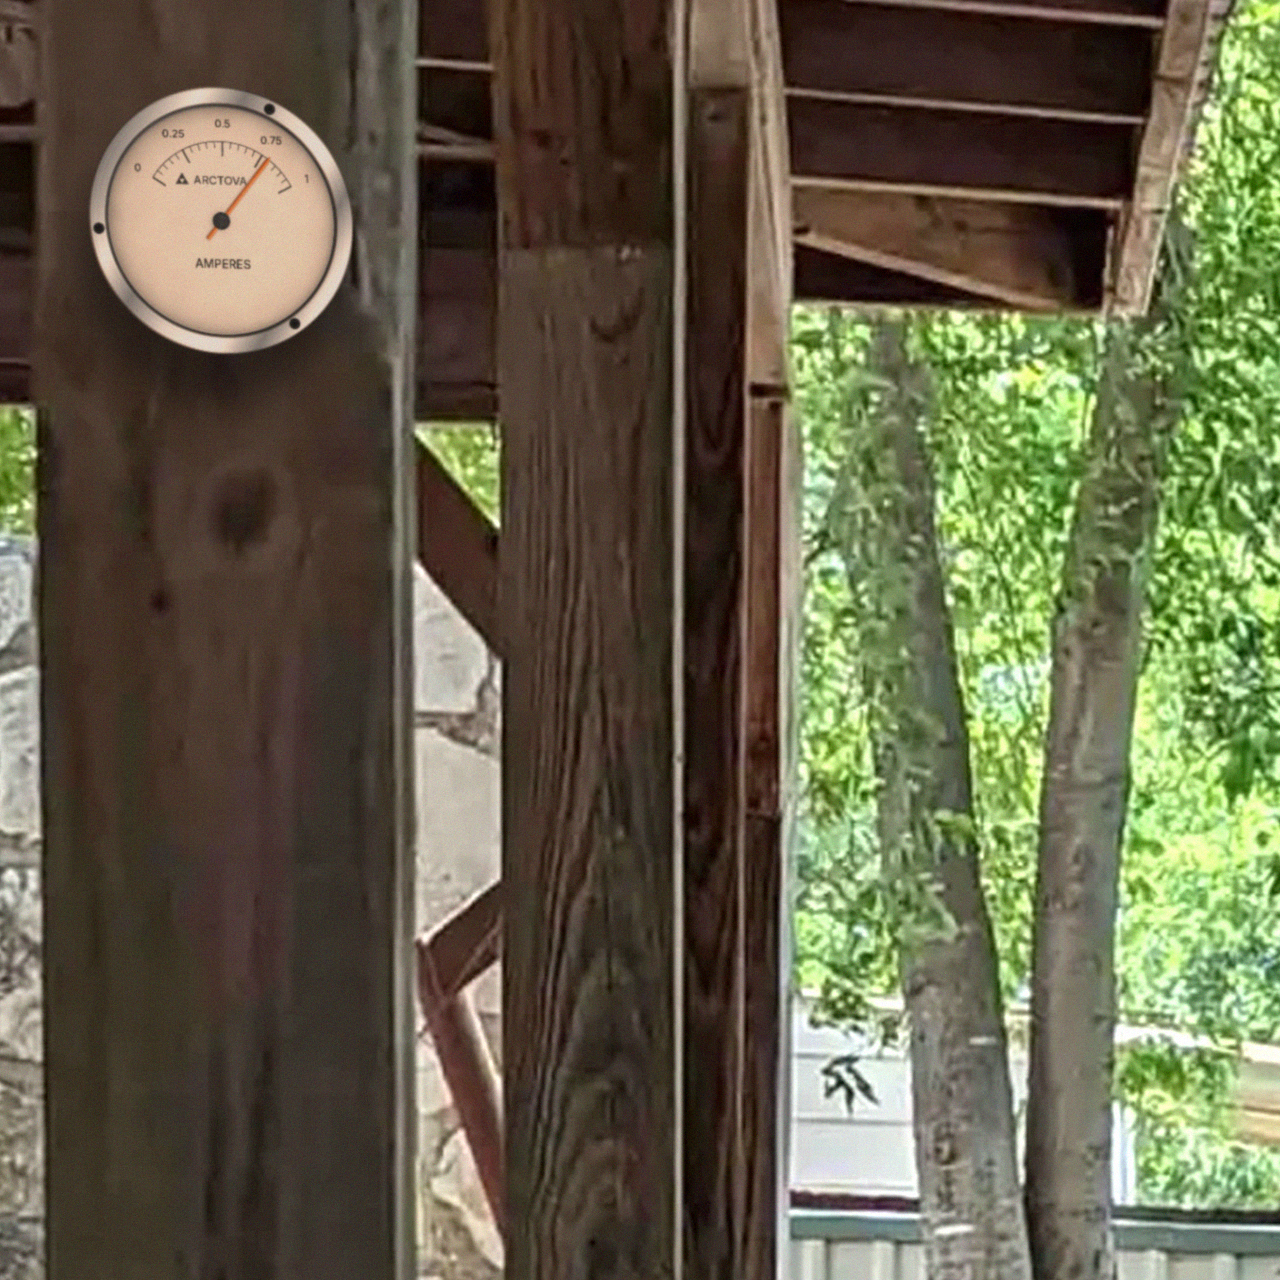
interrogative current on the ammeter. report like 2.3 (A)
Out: 0.8 (A)
